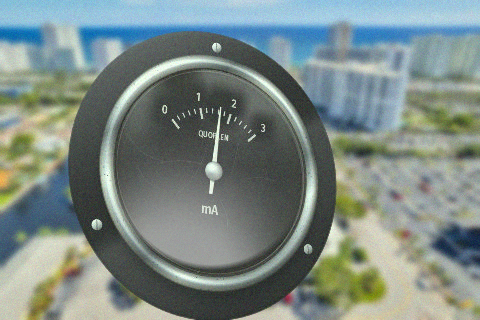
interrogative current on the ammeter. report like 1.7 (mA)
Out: 1.6 (mA)
